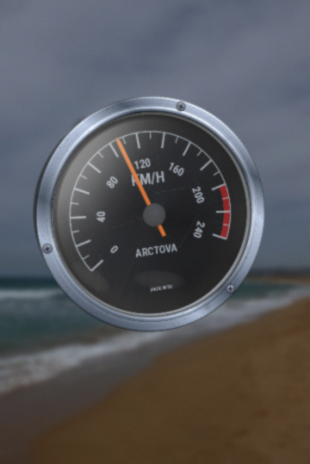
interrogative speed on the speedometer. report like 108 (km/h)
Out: 105 (km/h)
